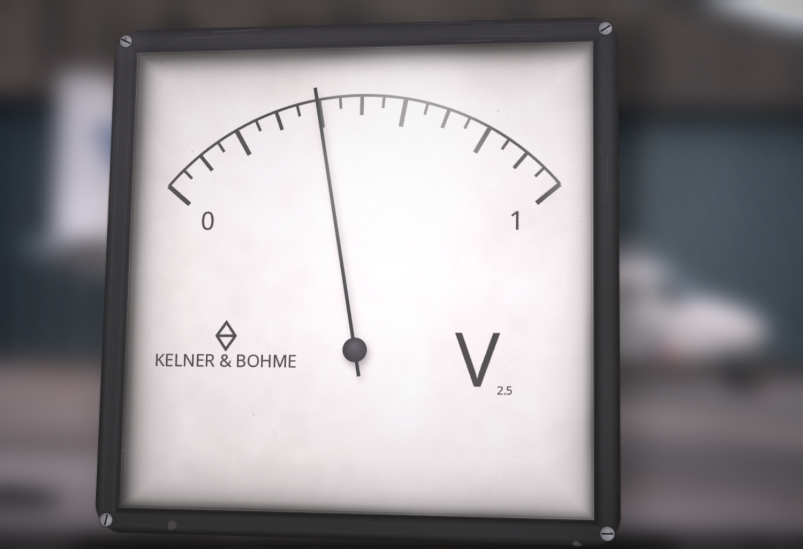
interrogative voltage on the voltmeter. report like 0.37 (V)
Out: 0.4 (V)
